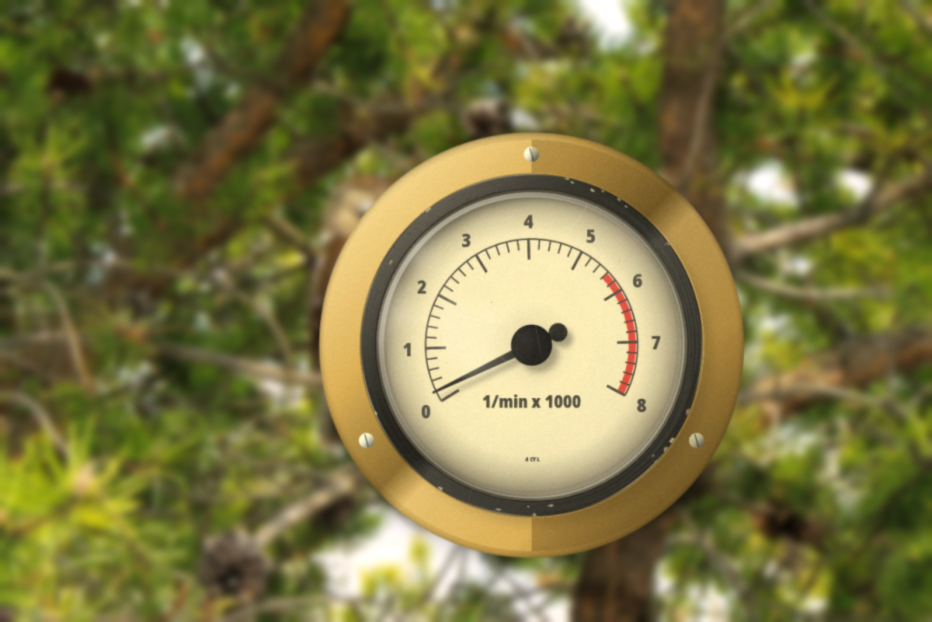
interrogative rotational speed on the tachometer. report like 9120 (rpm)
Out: 200 (rpm)
